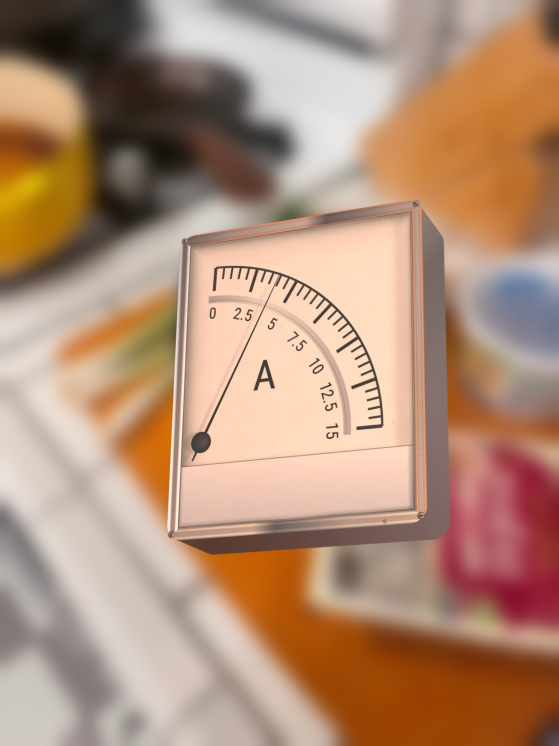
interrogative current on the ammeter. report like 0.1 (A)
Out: 4 (A)
